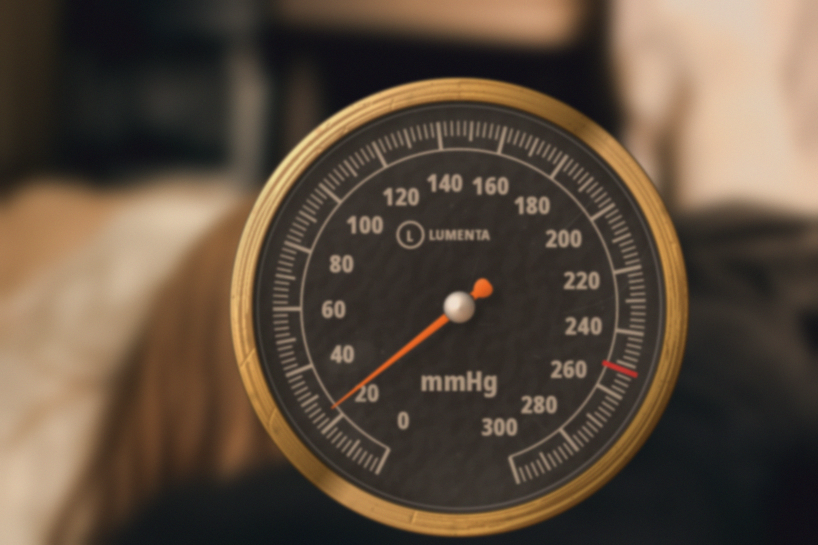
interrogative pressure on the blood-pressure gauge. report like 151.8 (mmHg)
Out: 24 (mmHg)
